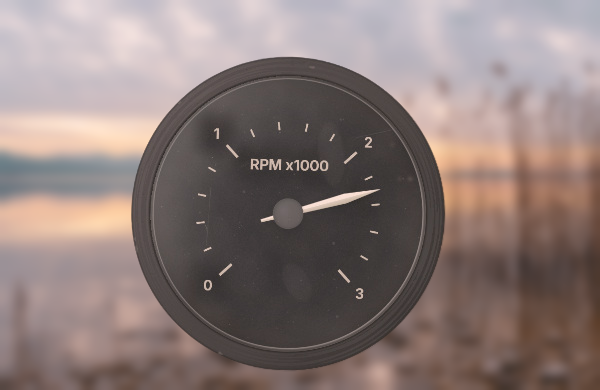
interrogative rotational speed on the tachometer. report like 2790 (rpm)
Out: 2300 (rpm)
